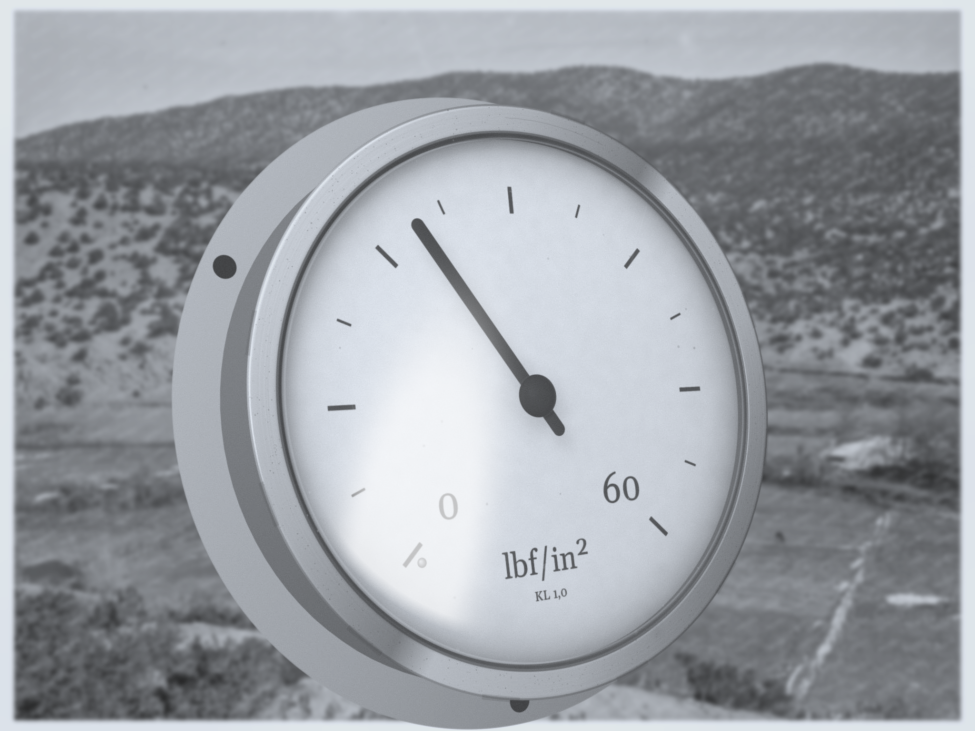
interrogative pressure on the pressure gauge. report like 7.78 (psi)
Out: 22.5 (psi)
